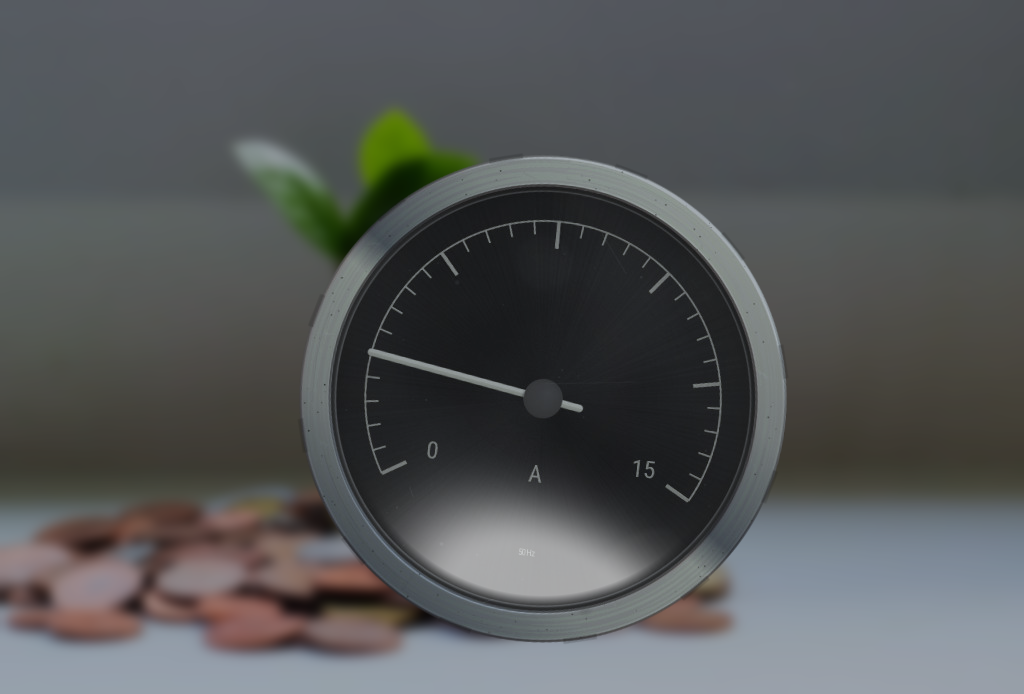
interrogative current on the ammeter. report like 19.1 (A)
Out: 2.5 (A)
